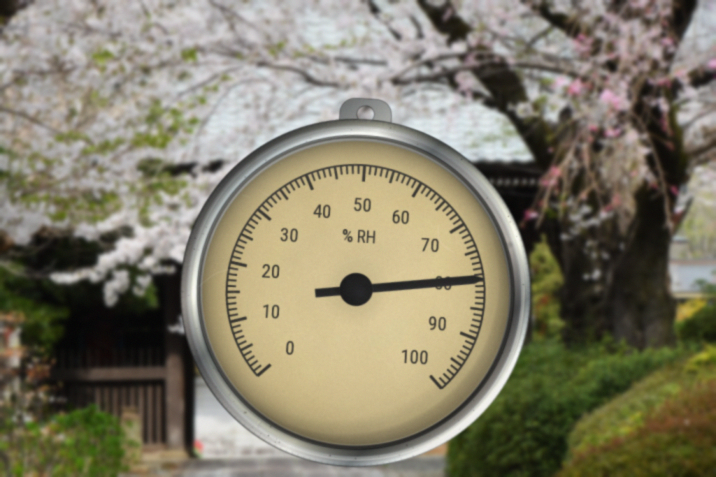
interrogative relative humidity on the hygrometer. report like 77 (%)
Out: 80 (%)
